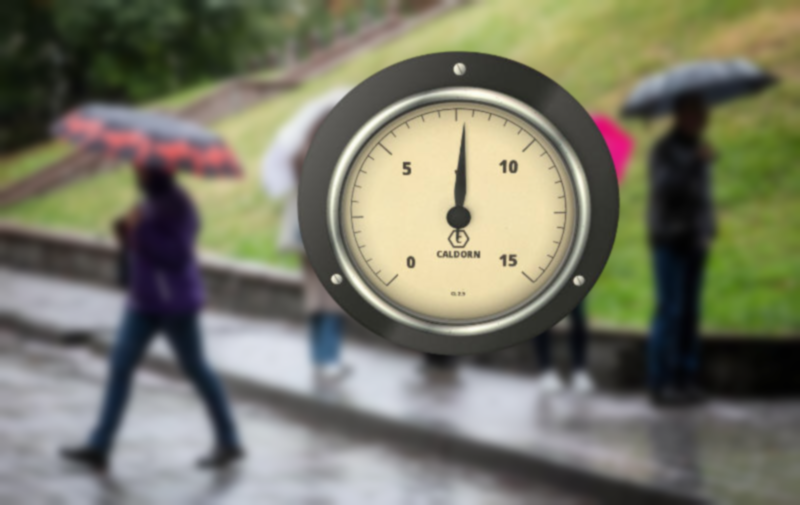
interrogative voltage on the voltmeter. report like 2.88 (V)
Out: 7.75 (V)
